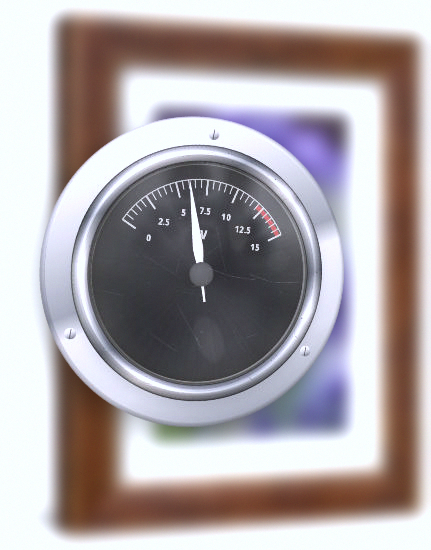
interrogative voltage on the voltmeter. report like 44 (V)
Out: 6 (V)
